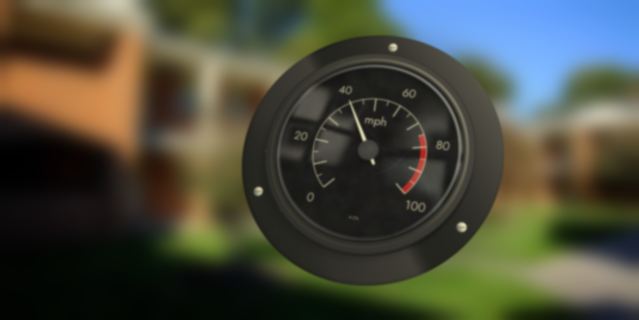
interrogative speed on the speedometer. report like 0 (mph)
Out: 40 (mph)
